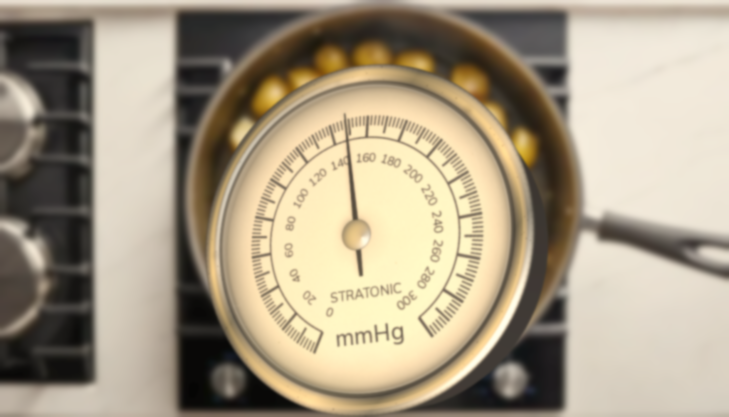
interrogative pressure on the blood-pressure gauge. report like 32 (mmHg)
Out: 150 (mmHg)
